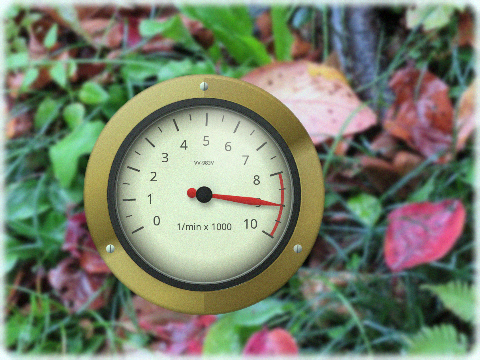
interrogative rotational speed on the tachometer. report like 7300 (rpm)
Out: 9000 (rpm)
